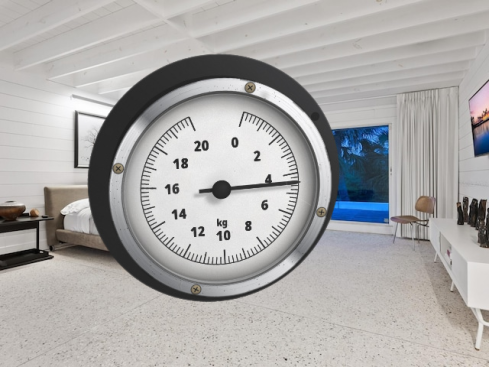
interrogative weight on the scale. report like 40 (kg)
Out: 4.4 (kg)
